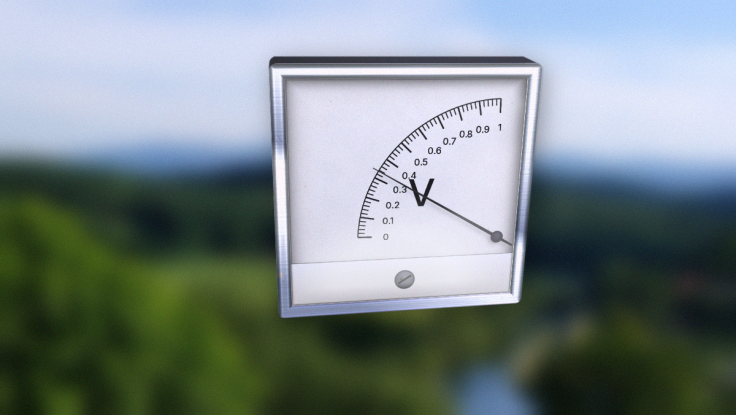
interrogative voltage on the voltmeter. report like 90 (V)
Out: 0.34 (V)
